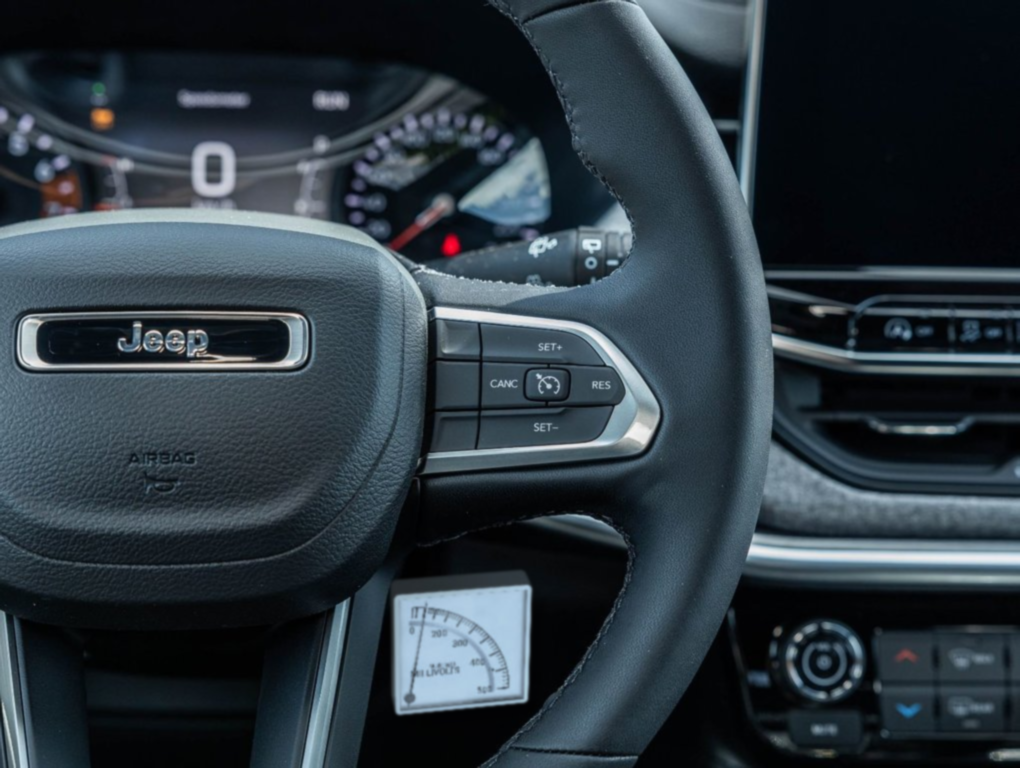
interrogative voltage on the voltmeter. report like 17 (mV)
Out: 100 (mV)
